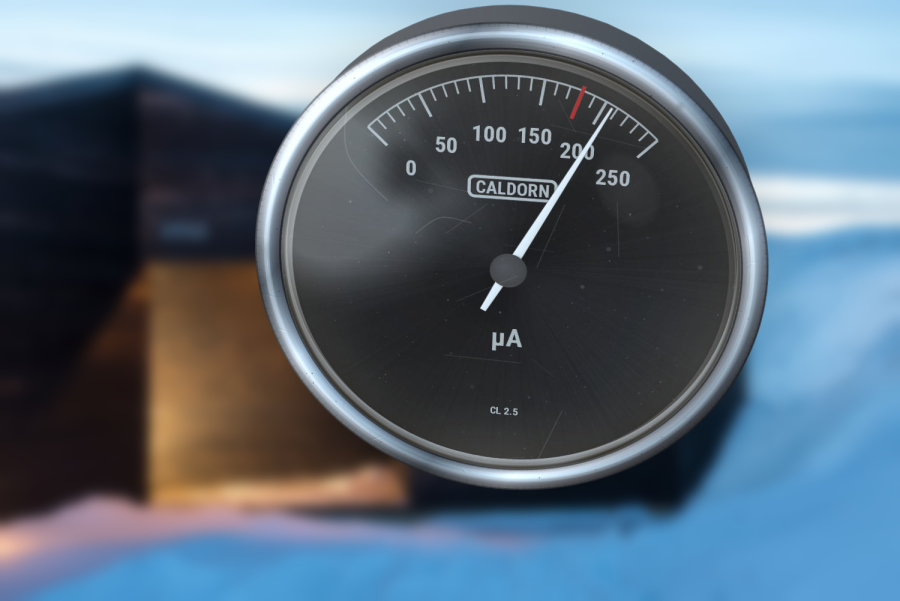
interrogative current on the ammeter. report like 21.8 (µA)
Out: 205 (µA)
